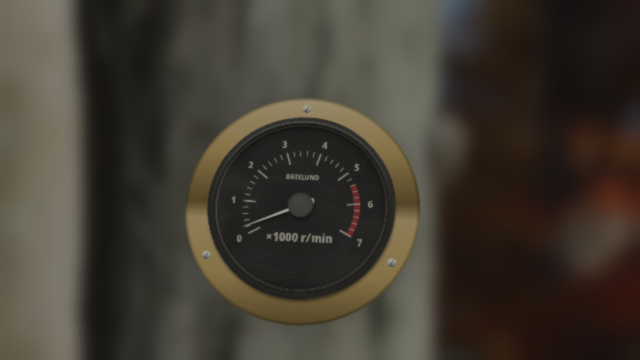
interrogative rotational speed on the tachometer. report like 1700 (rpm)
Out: 200 (rpm)
